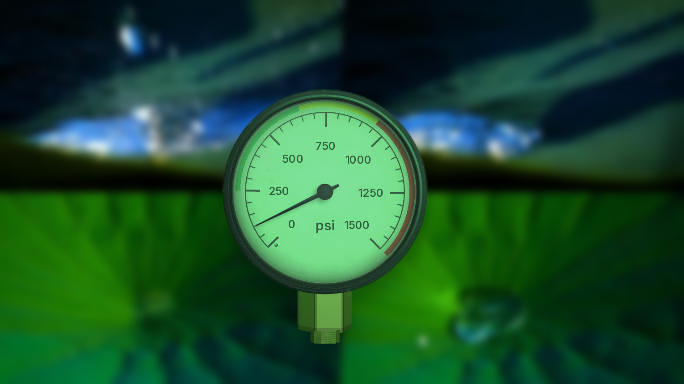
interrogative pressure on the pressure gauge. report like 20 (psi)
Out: 100 (psi)
